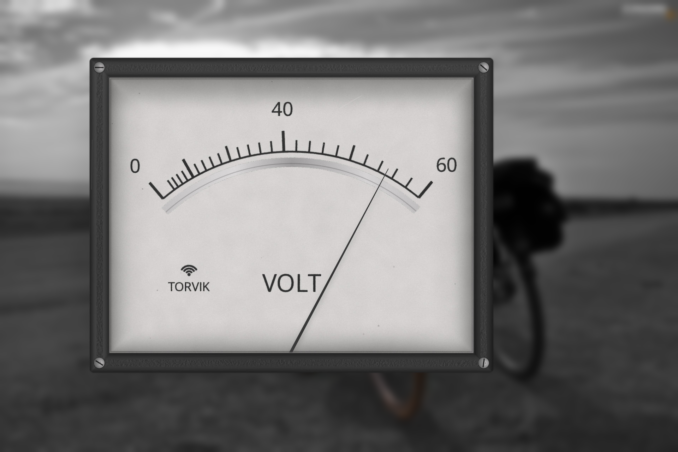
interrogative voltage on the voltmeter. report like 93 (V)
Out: 55 (V)
